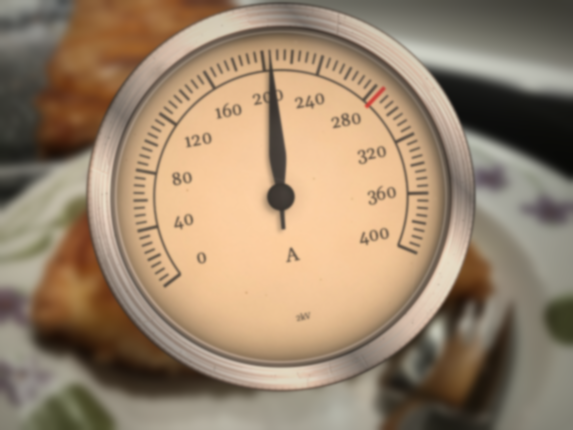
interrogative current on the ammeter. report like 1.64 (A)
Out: 205 (A)
